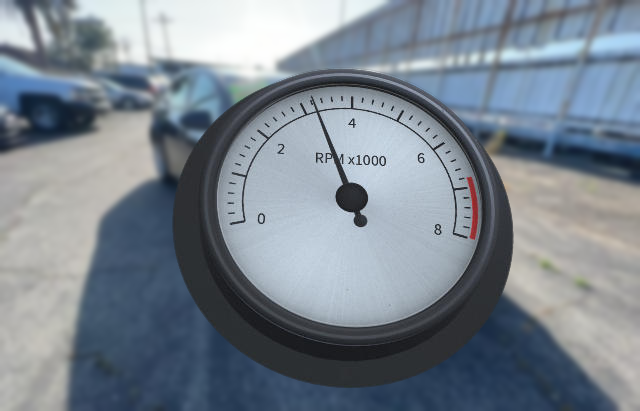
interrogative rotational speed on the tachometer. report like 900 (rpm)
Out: 3200 (rpm)
